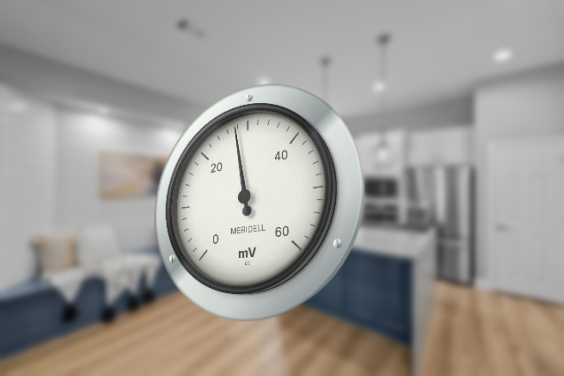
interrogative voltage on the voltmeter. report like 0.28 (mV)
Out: 28 (mV)
